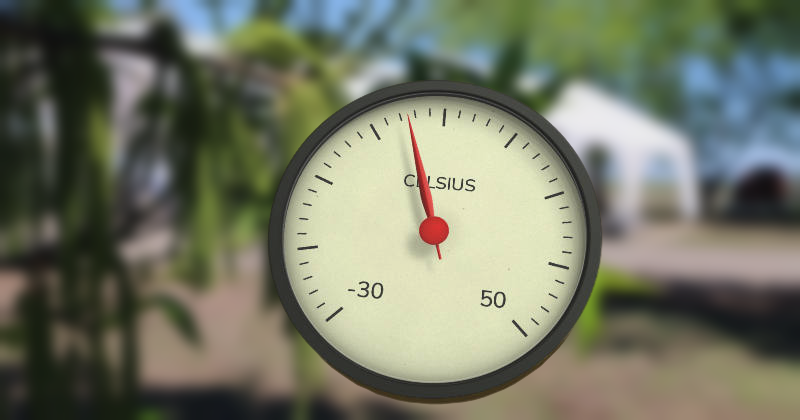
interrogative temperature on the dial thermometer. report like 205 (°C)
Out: 5 (°C)
